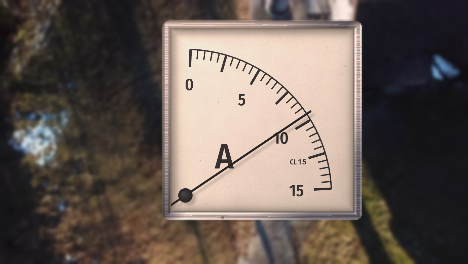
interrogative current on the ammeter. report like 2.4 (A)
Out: 9.5 (A)
